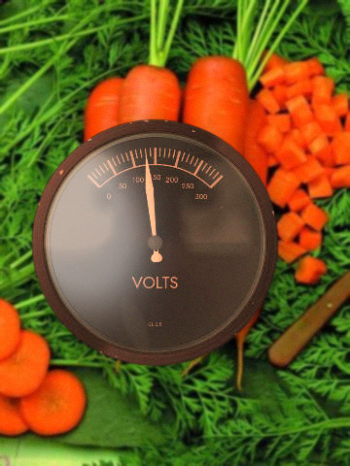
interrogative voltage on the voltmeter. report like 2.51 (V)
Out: 130 (V)
